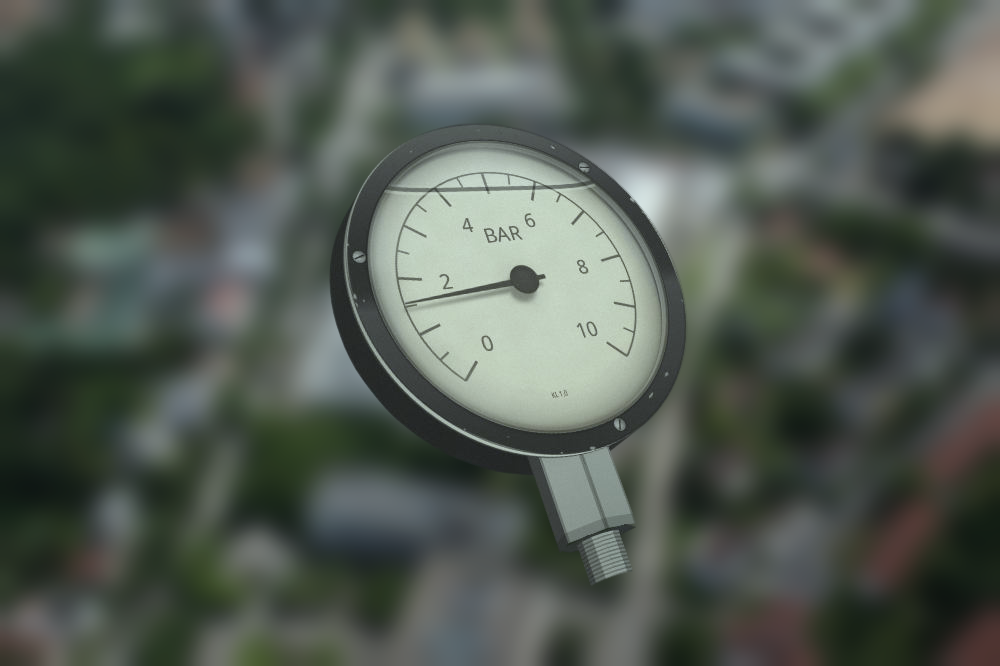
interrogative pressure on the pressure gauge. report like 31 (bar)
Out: 1.5 (bar)
